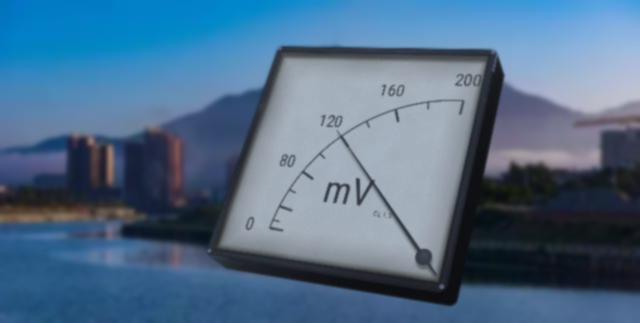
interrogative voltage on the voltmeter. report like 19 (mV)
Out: 120 (mV)
